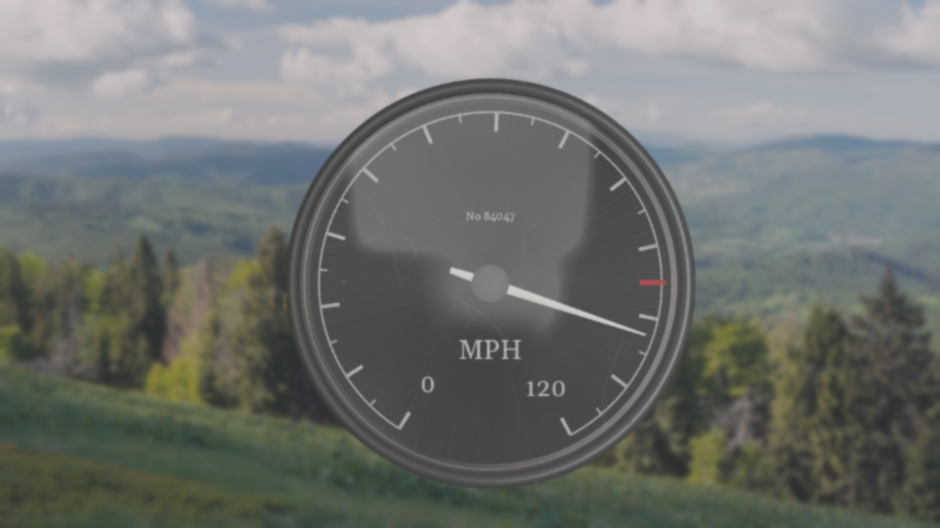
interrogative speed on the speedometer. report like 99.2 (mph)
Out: 102.5 (mph)
